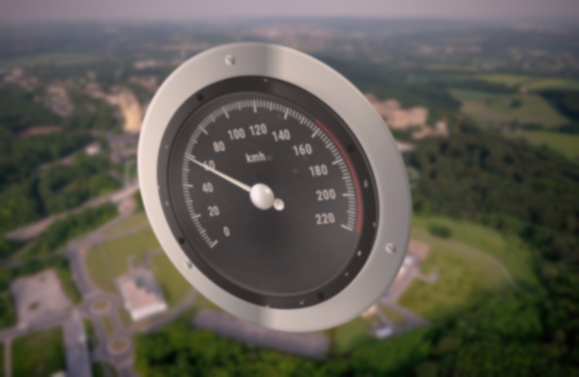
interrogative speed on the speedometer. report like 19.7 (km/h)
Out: 60 (km/h)
